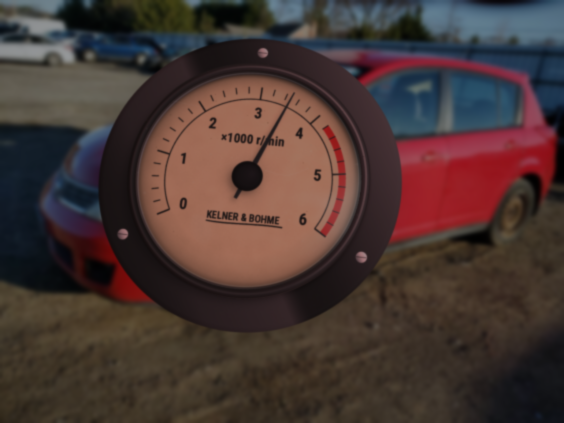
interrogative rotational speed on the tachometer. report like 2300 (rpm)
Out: 3500 (rpm)
